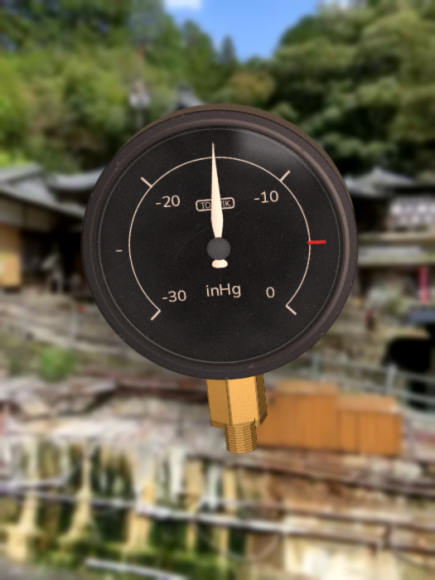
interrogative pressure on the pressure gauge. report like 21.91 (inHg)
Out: -15 (inHg)
